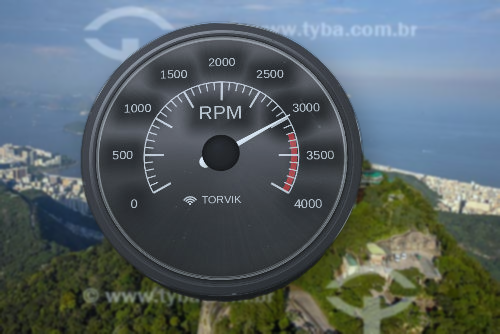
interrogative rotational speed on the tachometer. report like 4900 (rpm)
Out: 3000 (rpm)
